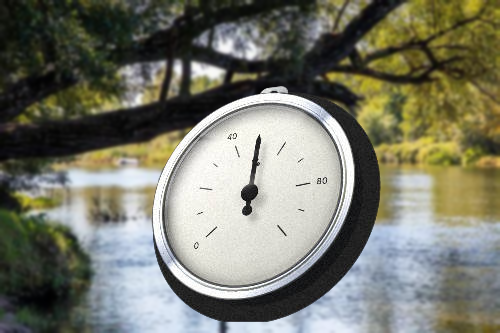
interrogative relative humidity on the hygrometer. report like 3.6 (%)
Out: 50 (%)
